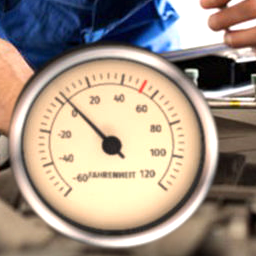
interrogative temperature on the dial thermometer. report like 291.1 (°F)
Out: 4 (°F)
